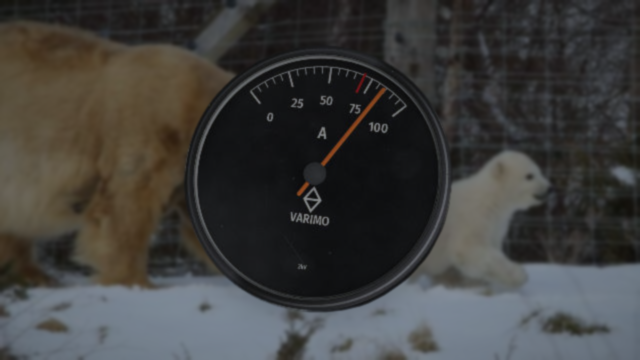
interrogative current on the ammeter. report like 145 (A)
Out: 85 (A)
